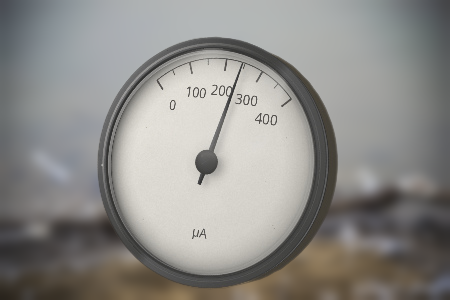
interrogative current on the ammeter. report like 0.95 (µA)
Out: 250 (µA)
